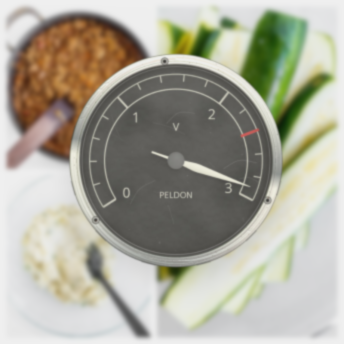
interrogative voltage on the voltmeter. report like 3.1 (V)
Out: 2.9 (V)
